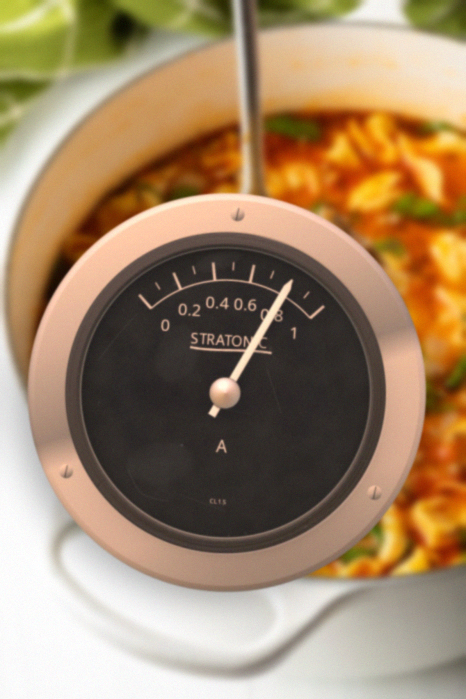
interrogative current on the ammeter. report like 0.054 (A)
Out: 0.8 (A)
